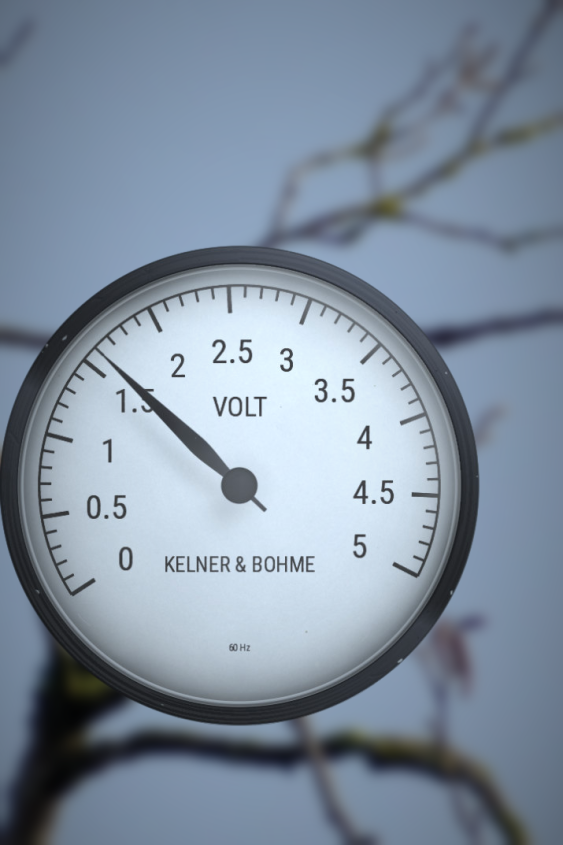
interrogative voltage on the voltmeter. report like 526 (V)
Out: 1.6 (V)
